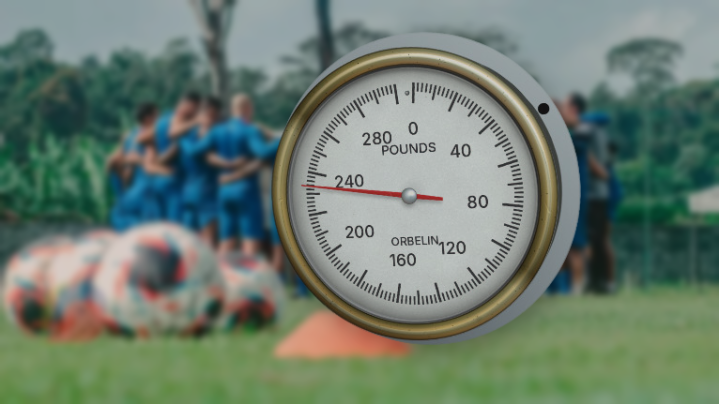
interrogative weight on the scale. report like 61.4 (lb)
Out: 234 (lb)
